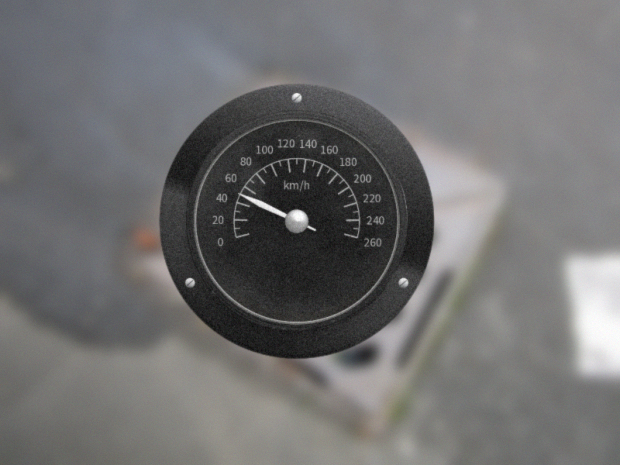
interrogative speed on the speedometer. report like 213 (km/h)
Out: 50 (km/h)
